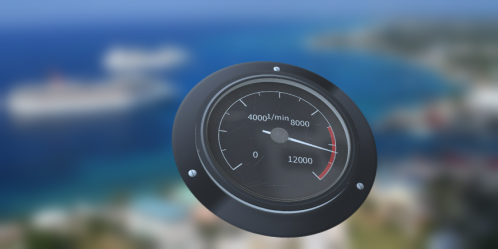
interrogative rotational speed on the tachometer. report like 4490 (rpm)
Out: 10500 (rpm)
